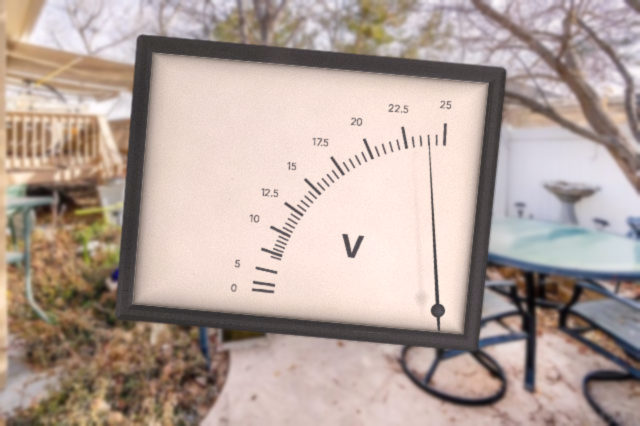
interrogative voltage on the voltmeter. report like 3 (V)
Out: 24 (V)
